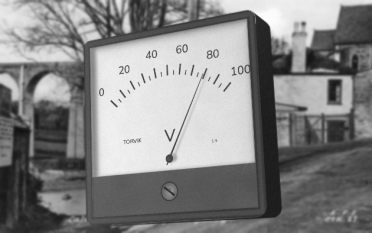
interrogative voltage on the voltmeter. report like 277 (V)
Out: 80 (V)
